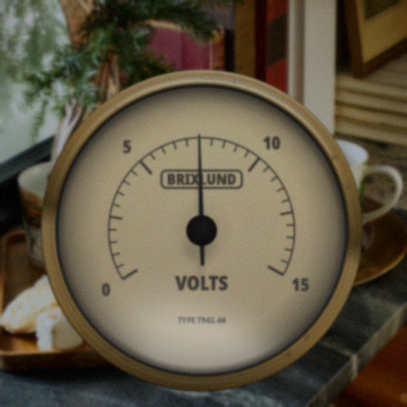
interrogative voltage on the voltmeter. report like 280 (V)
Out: 7.5 (V)
